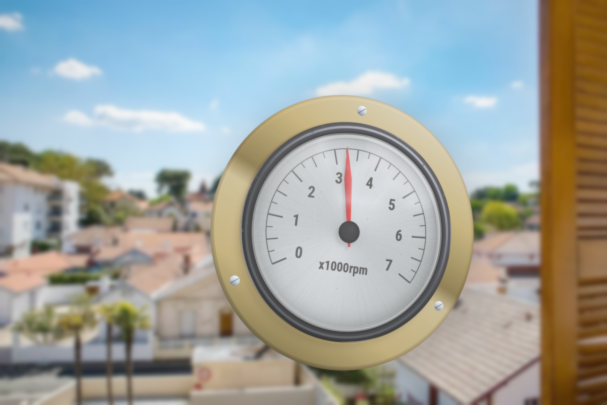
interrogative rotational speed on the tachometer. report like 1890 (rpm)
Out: 3250 (rpm)
